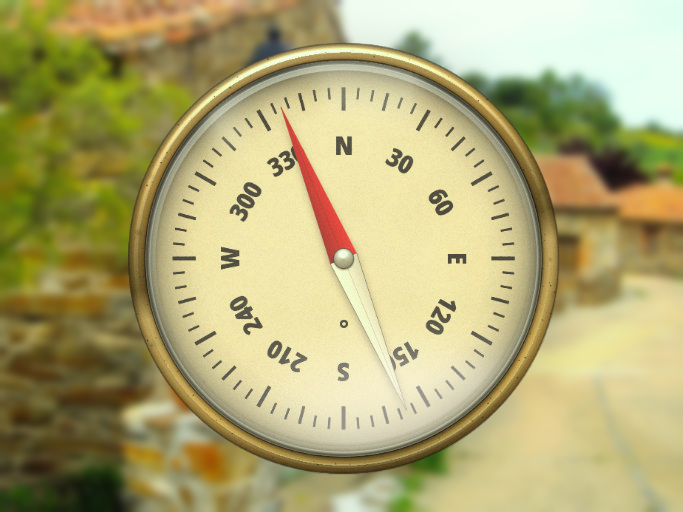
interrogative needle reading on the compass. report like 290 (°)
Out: 337.5 (°)
